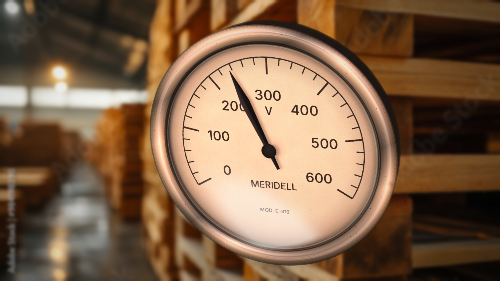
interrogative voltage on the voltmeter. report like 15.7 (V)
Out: 240 (V)
